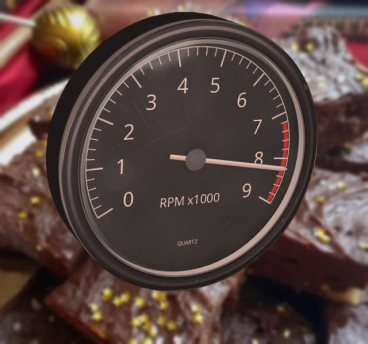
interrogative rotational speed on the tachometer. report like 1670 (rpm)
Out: 8200 (rpm)
